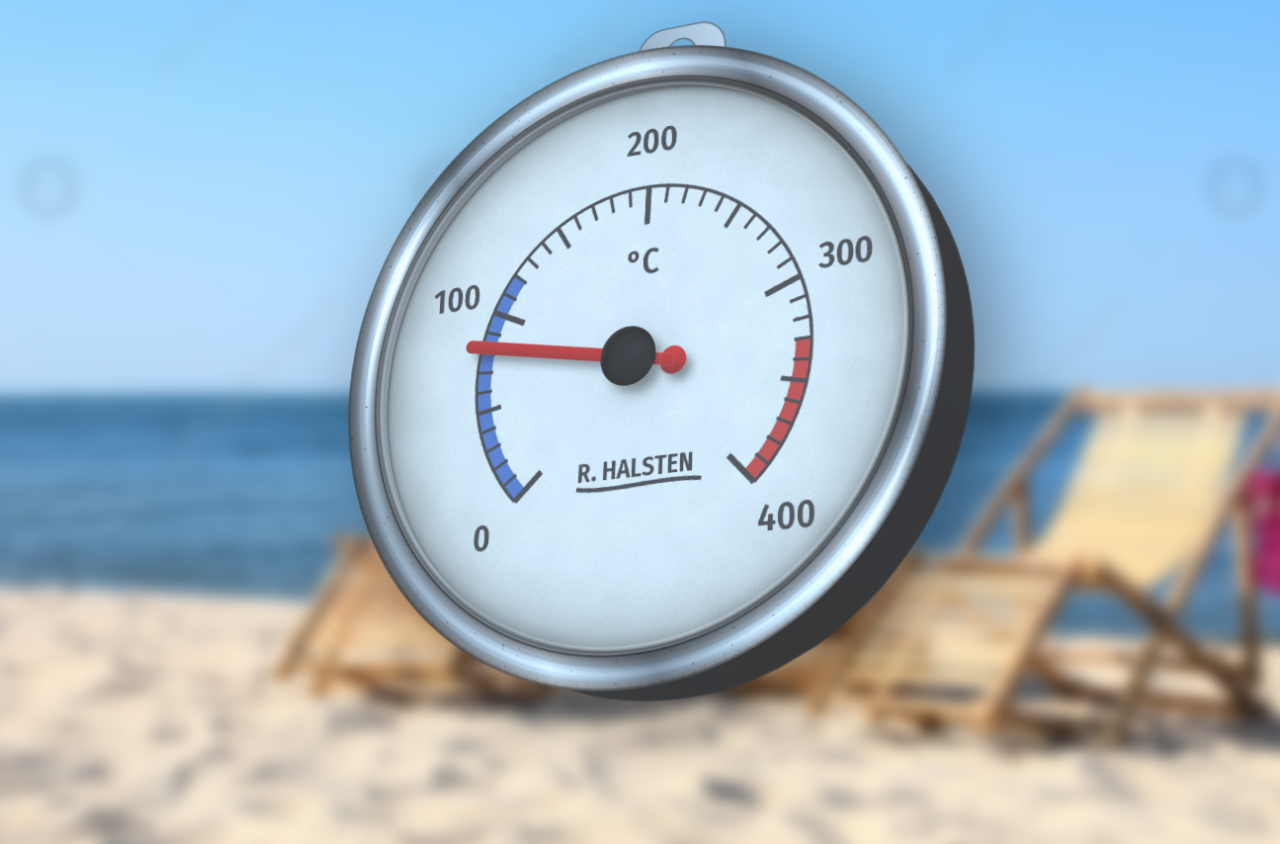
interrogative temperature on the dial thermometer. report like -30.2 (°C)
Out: 80 (°C)
